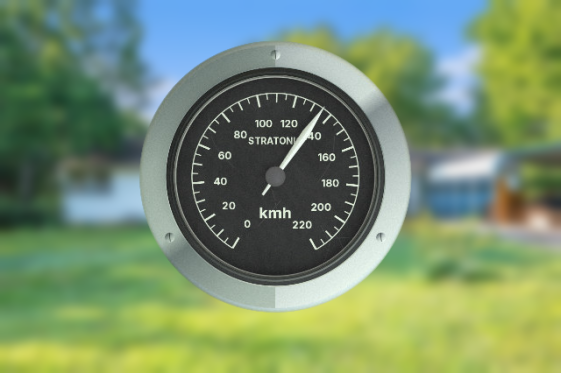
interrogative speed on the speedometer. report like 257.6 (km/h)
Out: 135 (km/h)
